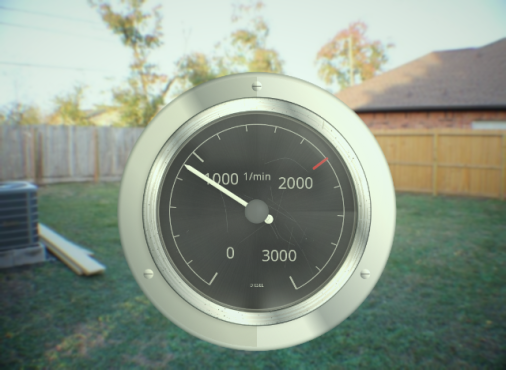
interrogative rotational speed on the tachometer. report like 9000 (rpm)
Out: 900 (rpm)
